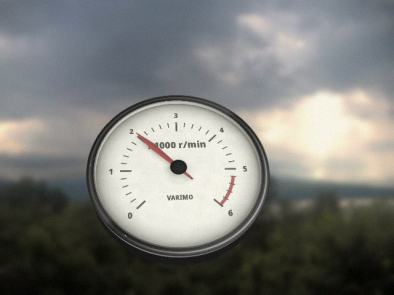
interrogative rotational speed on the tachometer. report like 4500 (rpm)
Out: 2000 (rpm)
